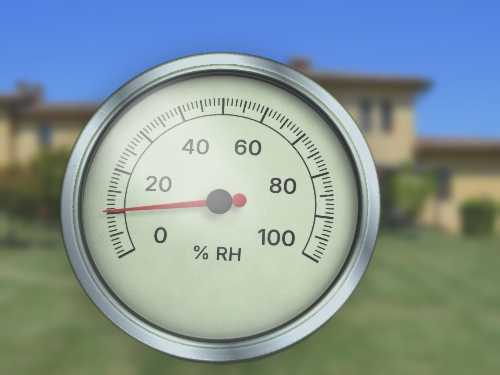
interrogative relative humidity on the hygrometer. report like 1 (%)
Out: 10 (%)
